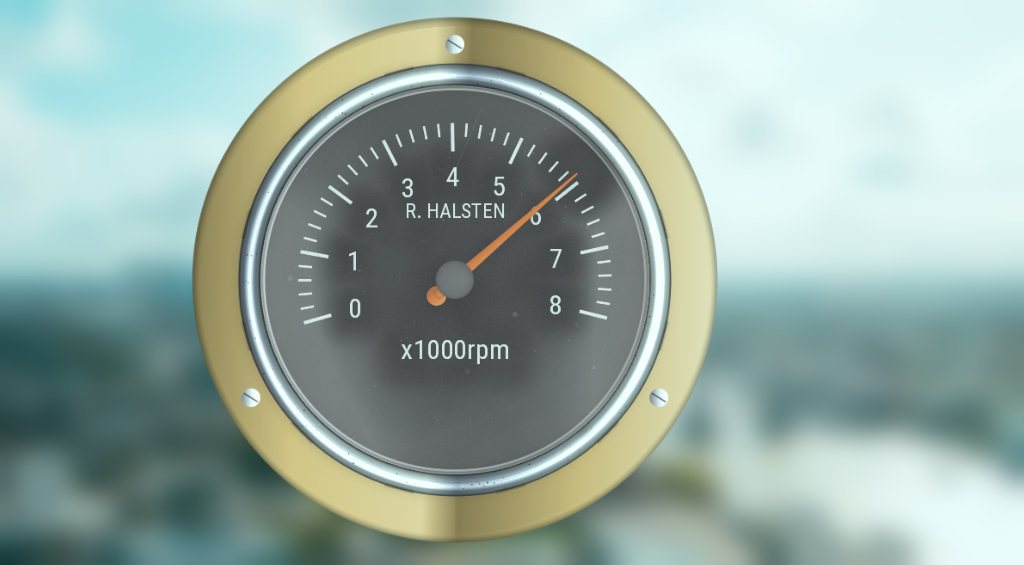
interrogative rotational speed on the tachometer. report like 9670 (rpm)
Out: 5900 (rpm)
